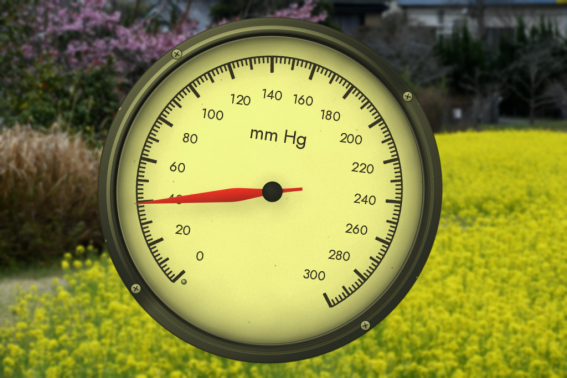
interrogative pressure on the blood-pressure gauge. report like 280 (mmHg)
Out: 40 (mmHg)
